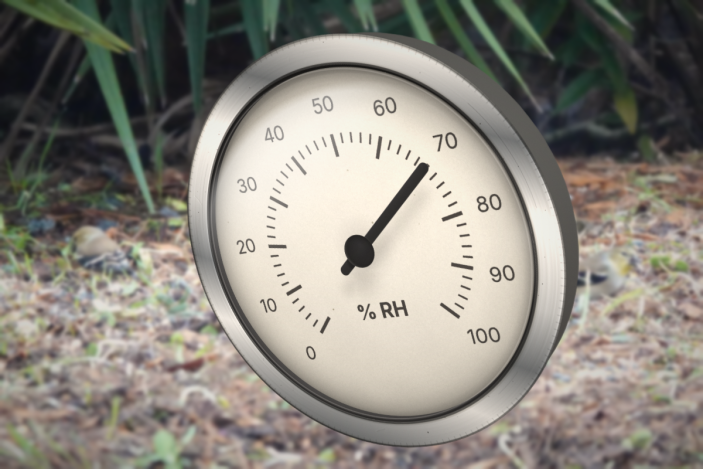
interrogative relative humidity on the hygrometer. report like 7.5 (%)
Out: 70 (%)
